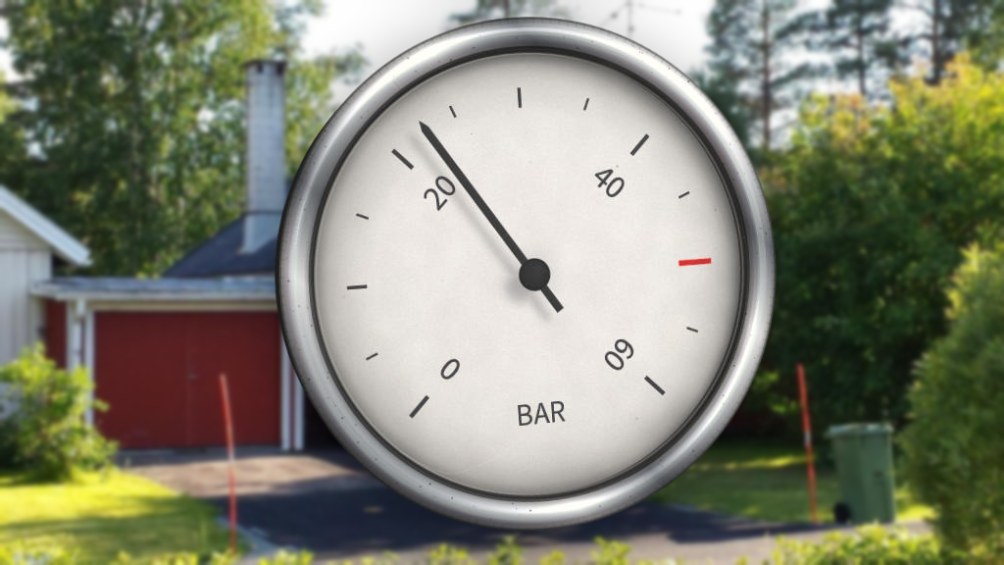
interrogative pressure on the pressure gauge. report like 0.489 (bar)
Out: 22.5 (bar)
